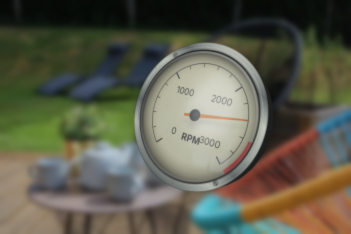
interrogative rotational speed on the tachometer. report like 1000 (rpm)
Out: 2400 (rpm)
